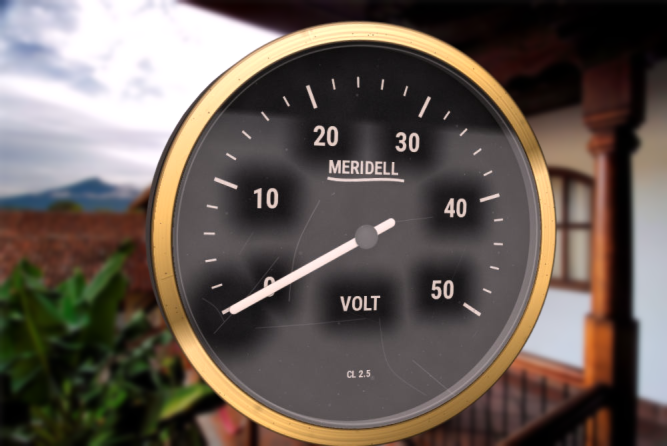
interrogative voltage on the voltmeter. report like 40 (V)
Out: 0 (V)
